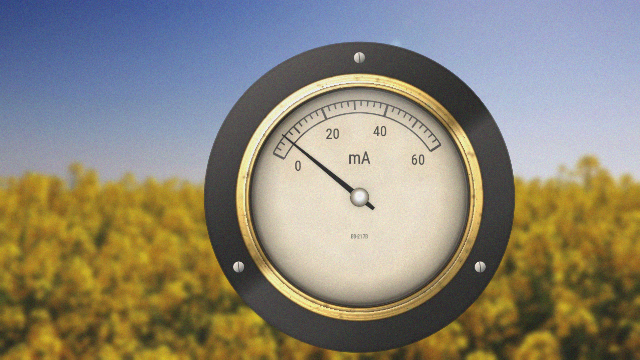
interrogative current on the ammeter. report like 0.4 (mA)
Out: 6 (mA)
